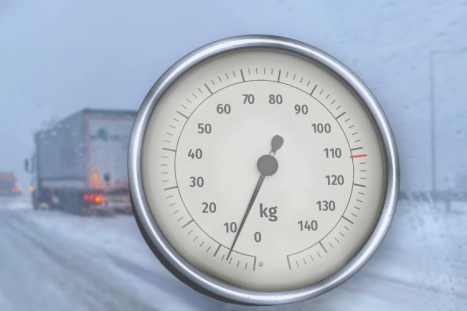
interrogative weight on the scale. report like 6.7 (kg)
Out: 7 (kg)
